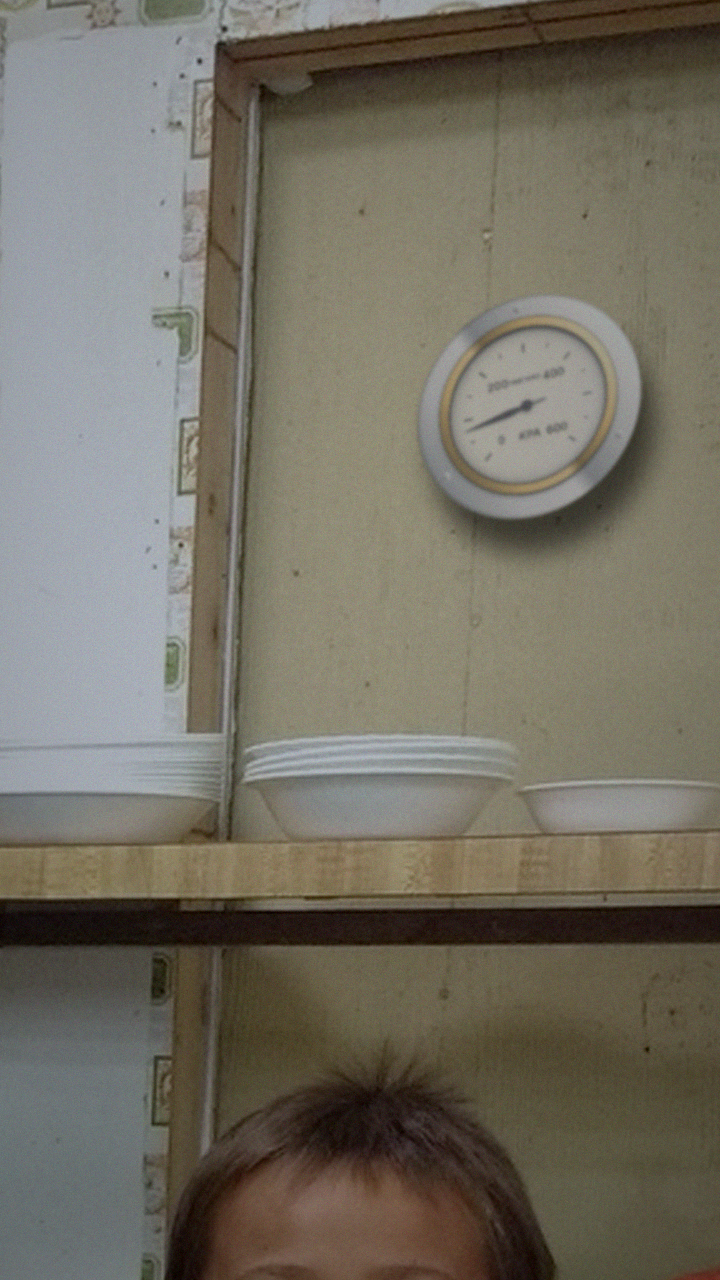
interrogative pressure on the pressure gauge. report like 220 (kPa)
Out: 75 (kPa)
